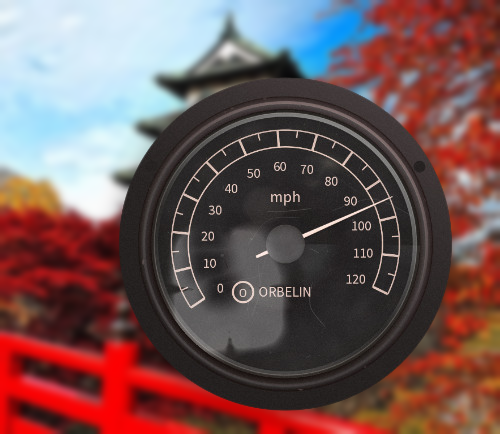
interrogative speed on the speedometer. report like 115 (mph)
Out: 95 (mph)
